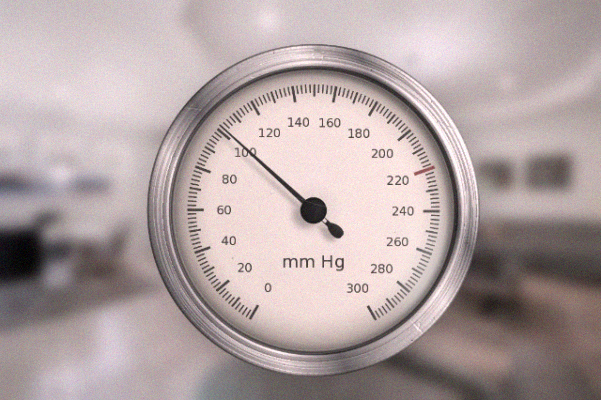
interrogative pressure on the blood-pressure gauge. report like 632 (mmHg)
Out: 102 (mmHg)
